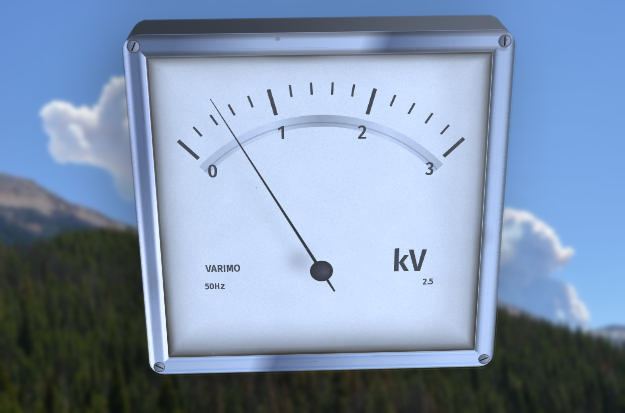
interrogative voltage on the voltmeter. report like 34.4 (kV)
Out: 0.5 (kV)
